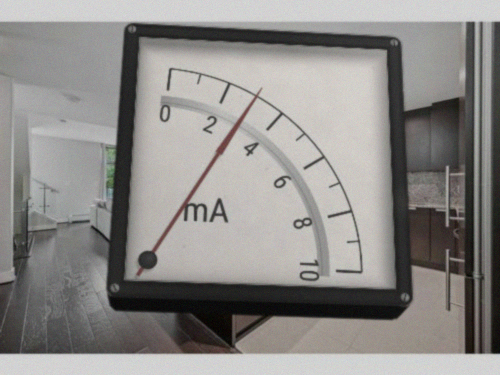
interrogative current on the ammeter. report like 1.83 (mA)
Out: 3 (mA)
